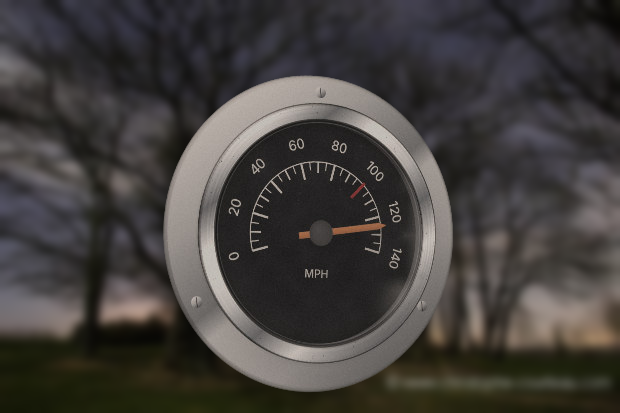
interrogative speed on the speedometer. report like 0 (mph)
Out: 125 (mph)
